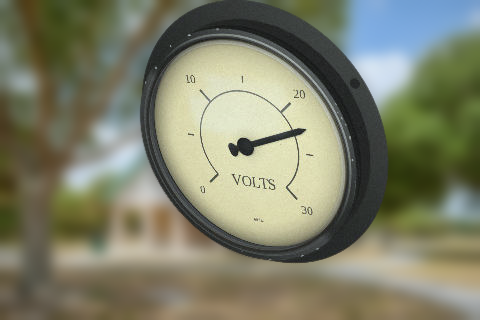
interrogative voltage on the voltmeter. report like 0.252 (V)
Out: 22.5 (V)
